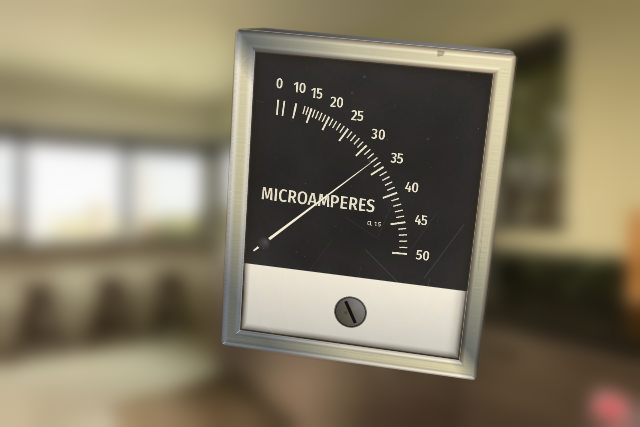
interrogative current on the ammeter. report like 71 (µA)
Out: 33 (µA)
